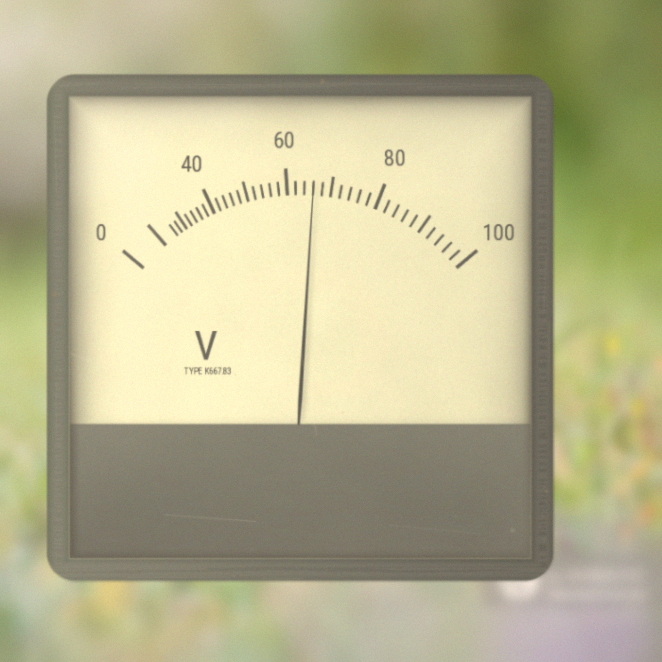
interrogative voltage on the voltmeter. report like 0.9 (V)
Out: 66 (V)
